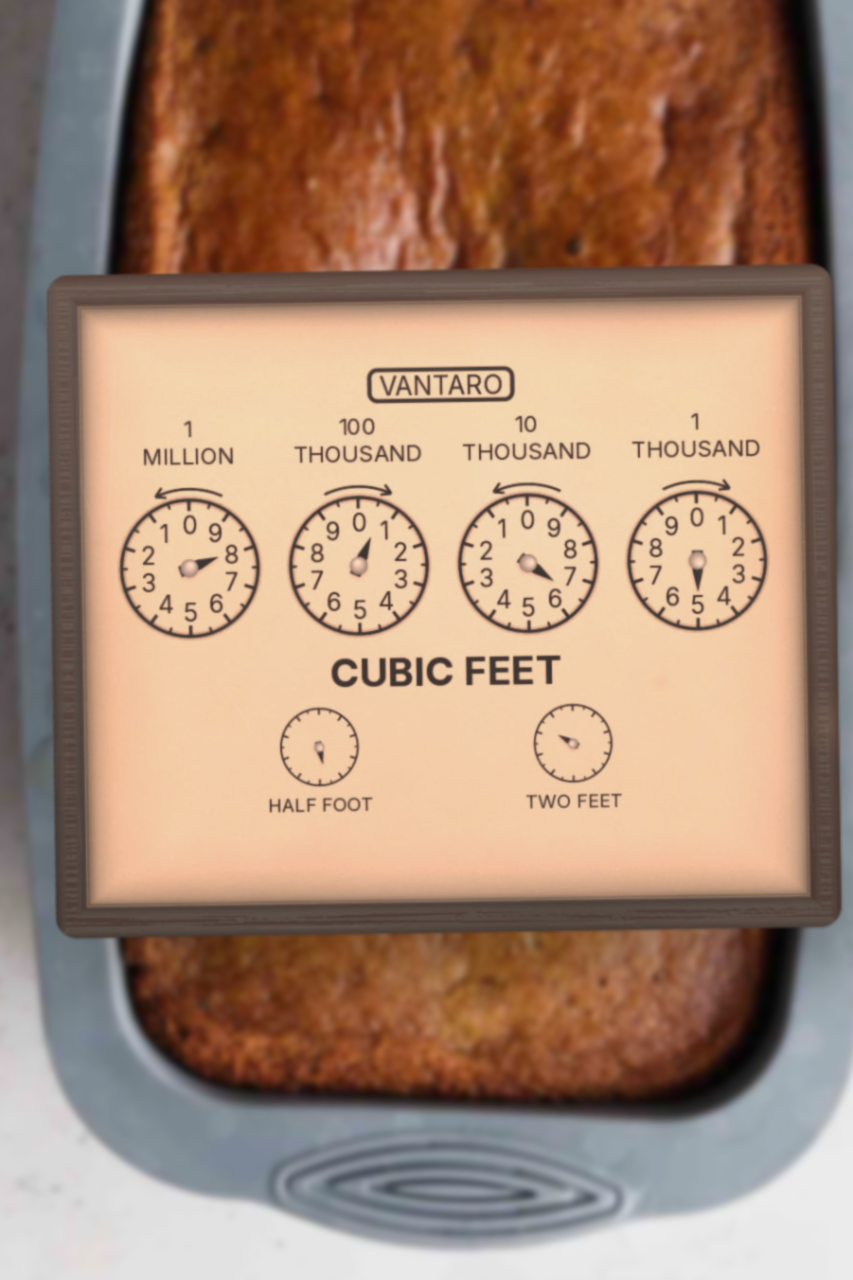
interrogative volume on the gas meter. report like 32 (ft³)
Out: 806500 (ft³)
